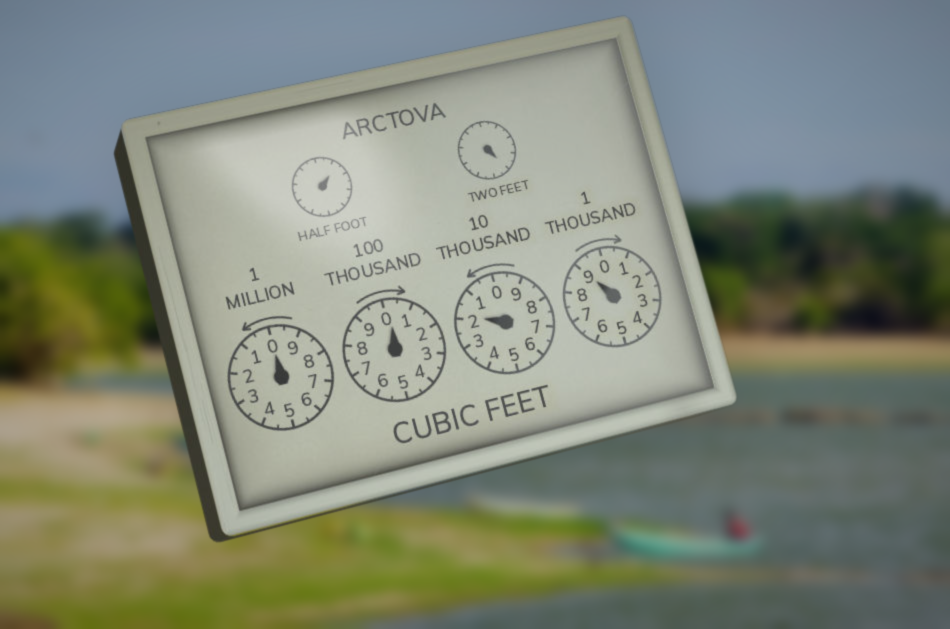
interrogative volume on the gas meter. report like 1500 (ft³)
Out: 1900 (ft³)
